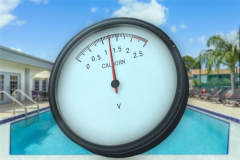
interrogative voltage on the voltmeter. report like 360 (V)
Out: 1.25 (V)
